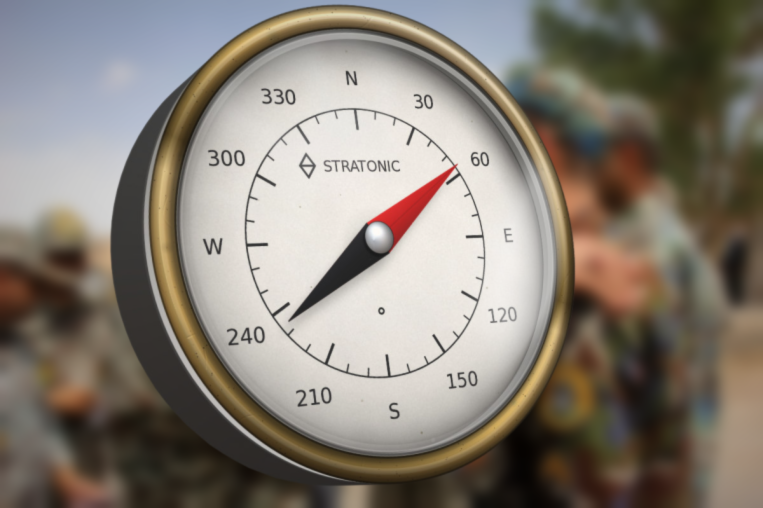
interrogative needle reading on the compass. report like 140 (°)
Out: 55 (°)
